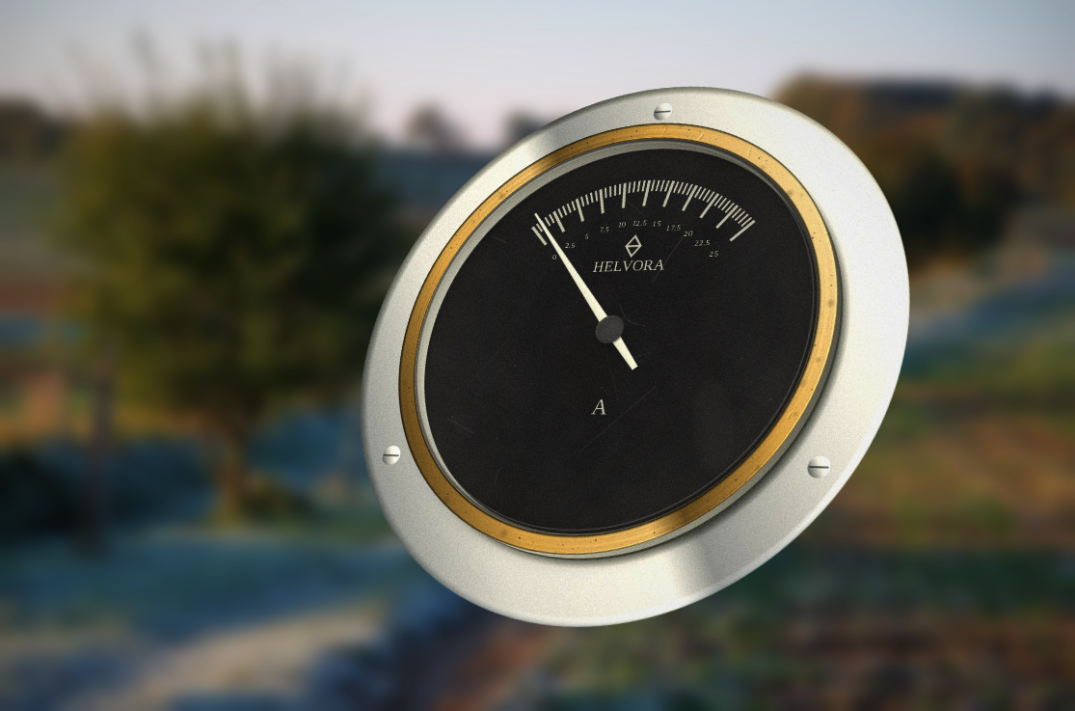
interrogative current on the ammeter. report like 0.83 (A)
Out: 1 (A)
